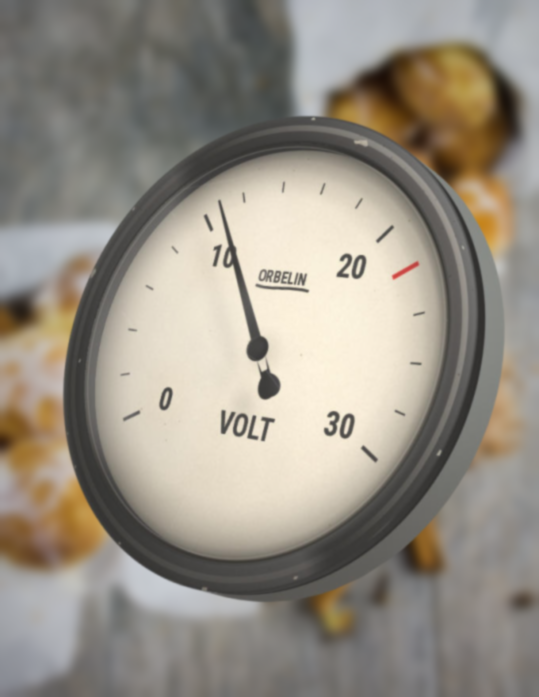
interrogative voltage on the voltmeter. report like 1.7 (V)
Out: 11 (V)
